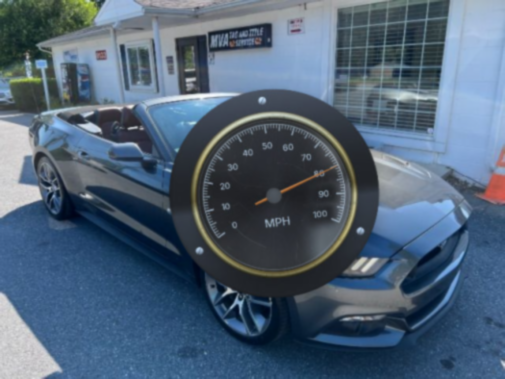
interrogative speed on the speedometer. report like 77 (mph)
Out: 80 (mph)
